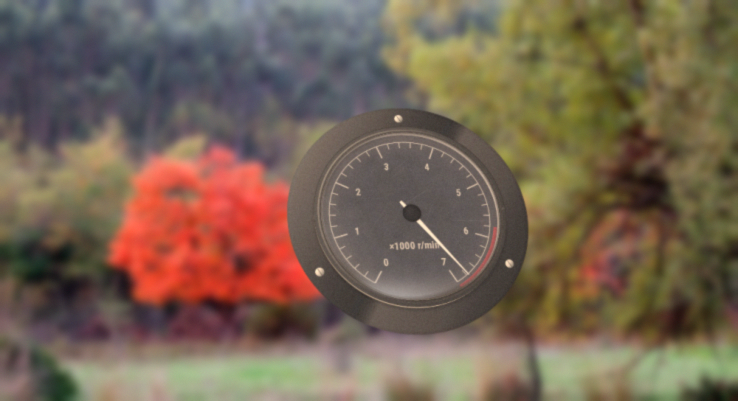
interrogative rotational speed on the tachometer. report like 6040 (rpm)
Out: 6800 (rpm)
